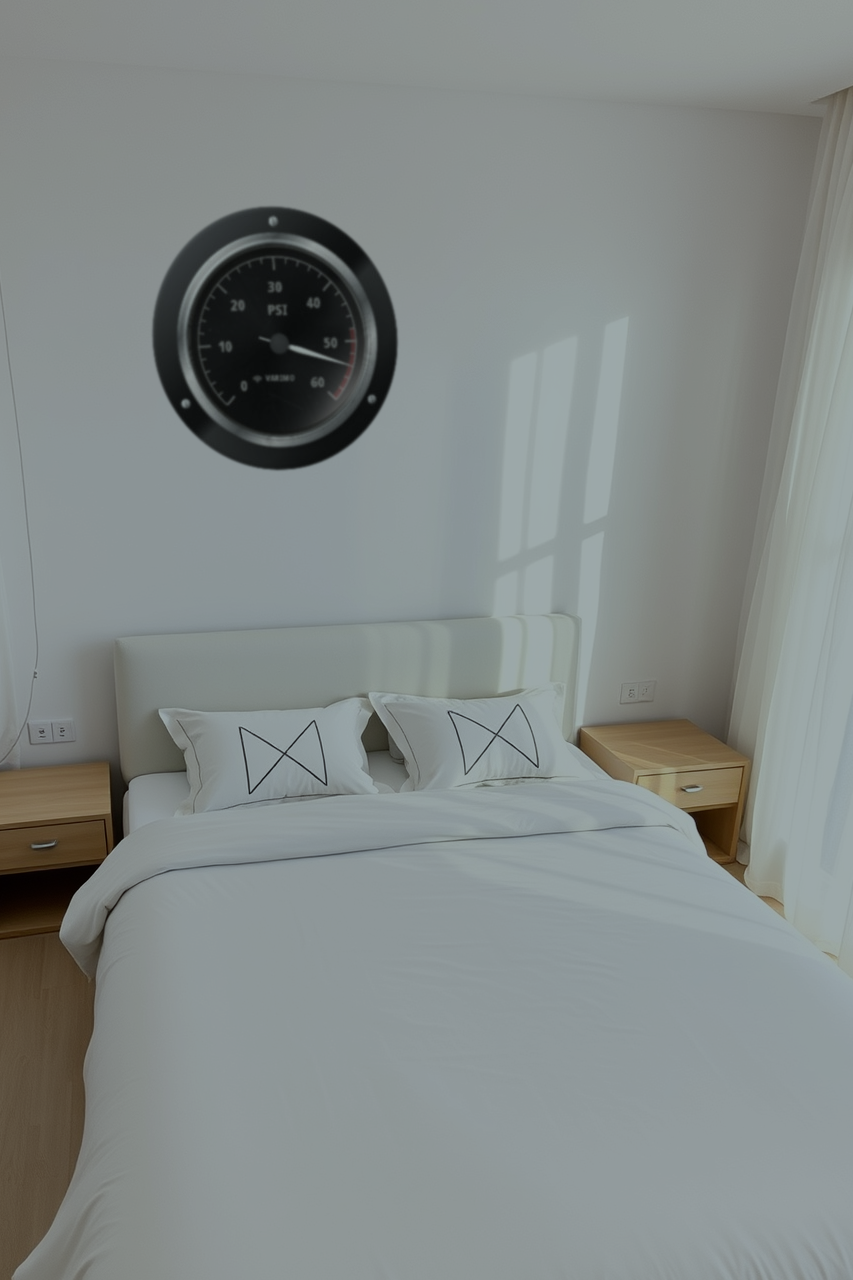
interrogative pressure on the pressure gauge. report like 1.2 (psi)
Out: 54 (psi)
